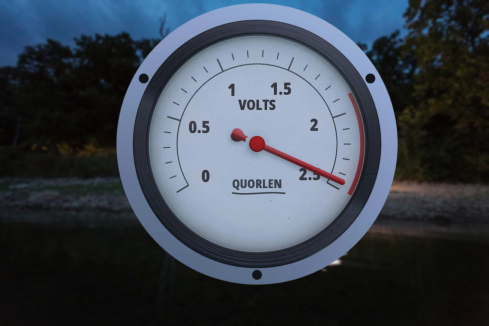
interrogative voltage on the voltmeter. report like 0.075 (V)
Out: 2.45 (V)
